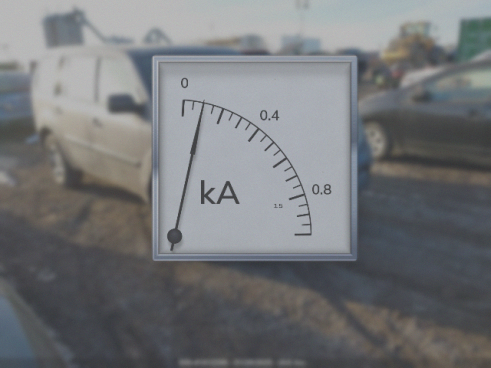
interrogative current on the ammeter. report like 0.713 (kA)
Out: 0.1 (kA)
